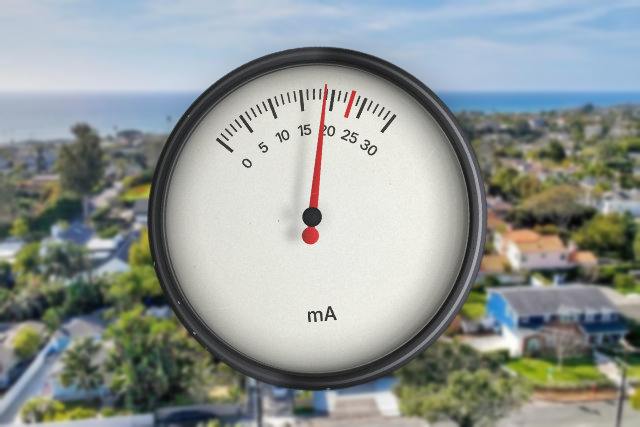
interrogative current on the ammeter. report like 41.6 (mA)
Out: 19 (mA)
